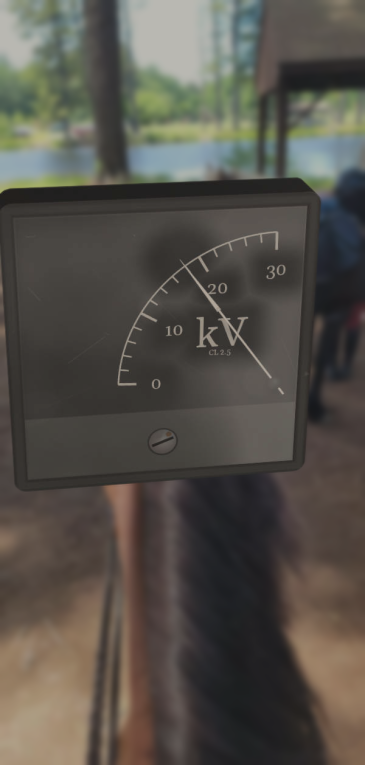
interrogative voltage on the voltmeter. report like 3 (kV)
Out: 18 (kV)
